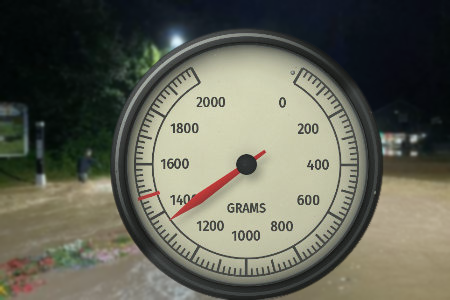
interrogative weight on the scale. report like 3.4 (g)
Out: 1360 (g)
